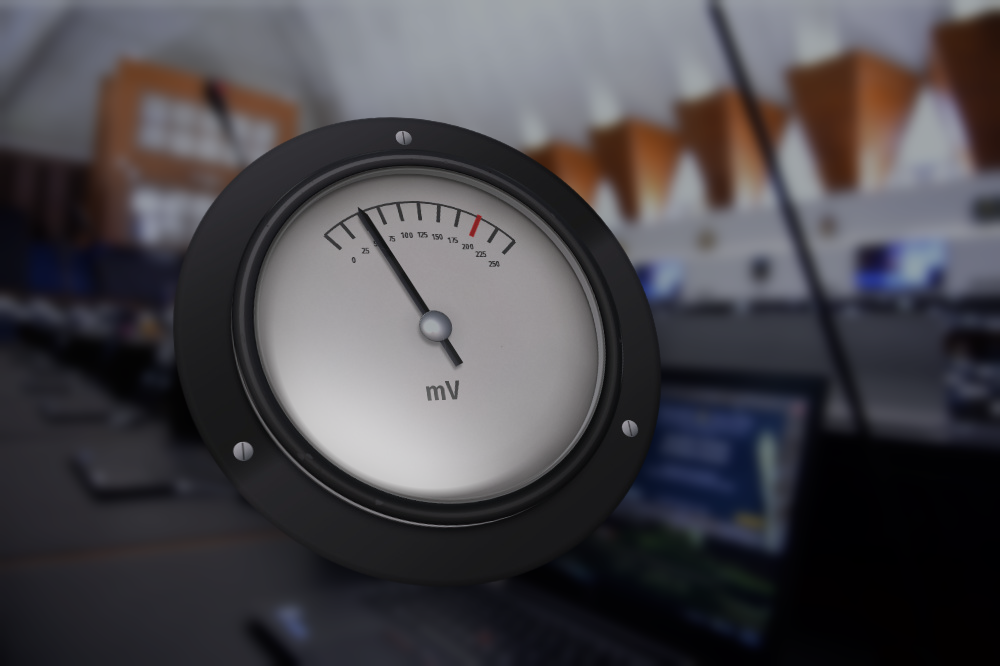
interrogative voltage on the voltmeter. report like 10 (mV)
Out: 50 (mV)
